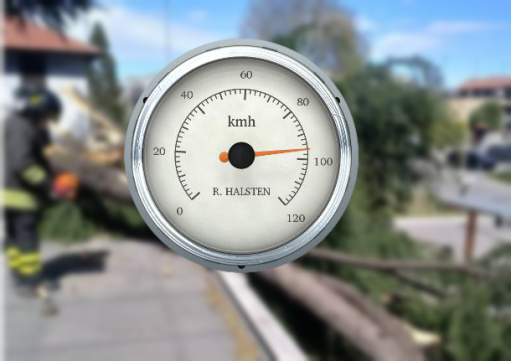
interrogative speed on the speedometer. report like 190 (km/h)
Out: 96 (km/h)
